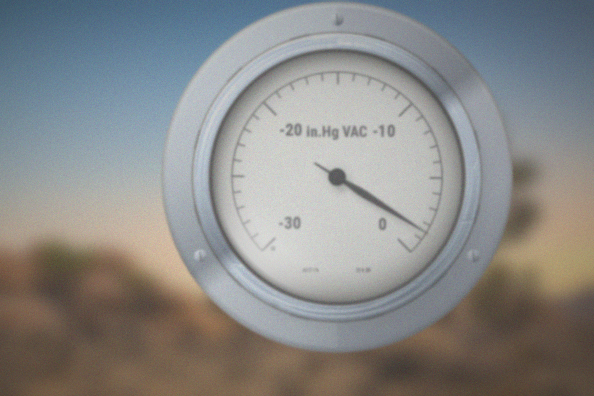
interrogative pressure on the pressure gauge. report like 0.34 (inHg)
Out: -1.5 (inHg)
